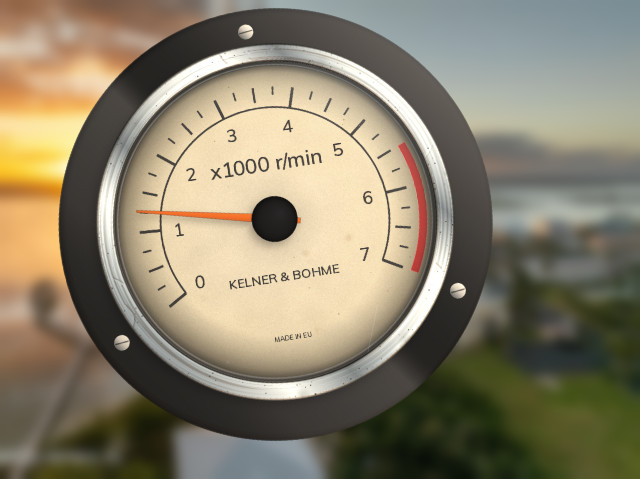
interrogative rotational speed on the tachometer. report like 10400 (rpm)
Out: 1250 (rpm)
